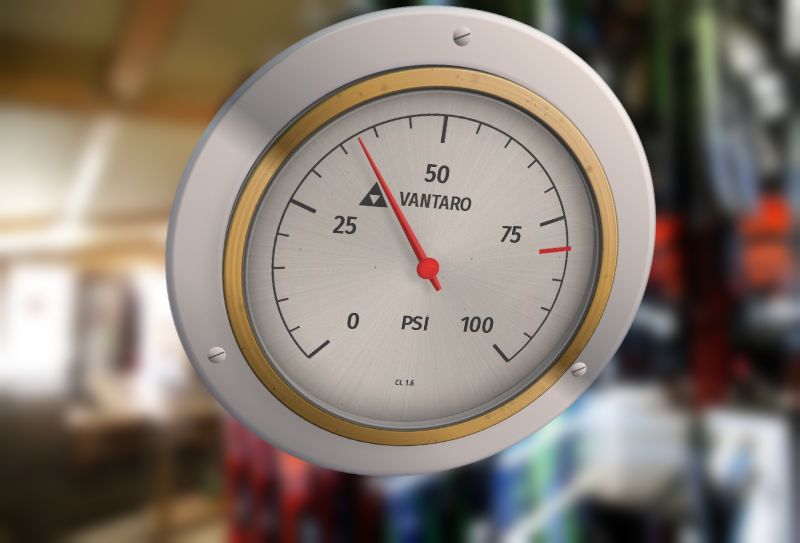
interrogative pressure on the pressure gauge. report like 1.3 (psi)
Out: 37.5 (psi)
